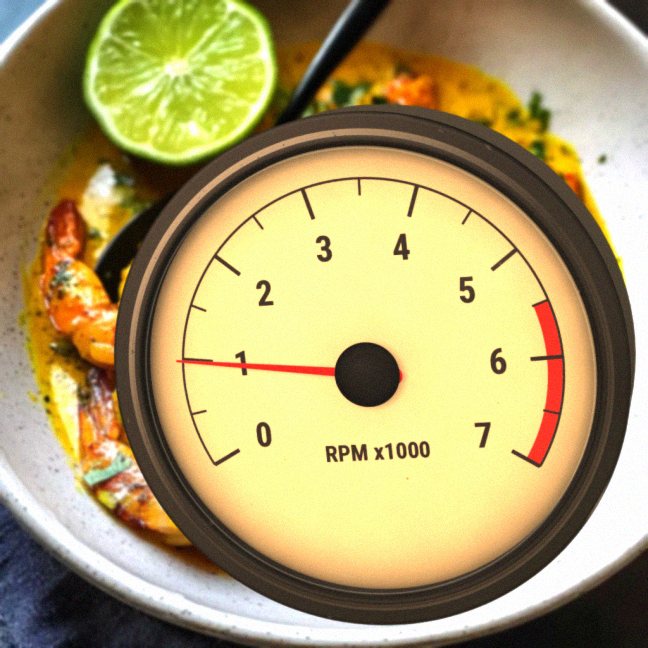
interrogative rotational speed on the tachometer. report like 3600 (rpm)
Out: 1000 (rpm)
